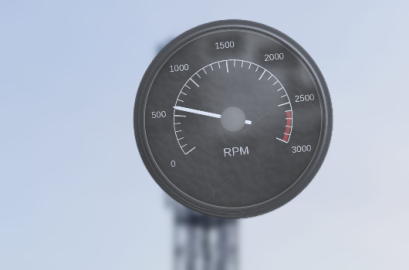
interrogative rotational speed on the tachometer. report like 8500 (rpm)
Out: 600 (rpm)
